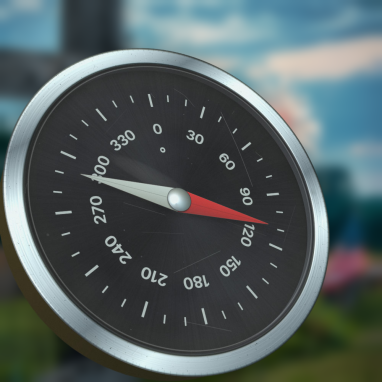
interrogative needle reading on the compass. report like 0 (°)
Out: 110 (°)
